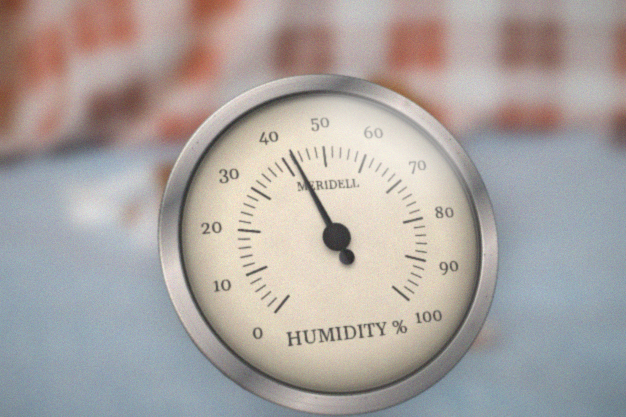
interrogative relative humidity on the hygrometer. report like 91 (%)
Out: 42 (%)
